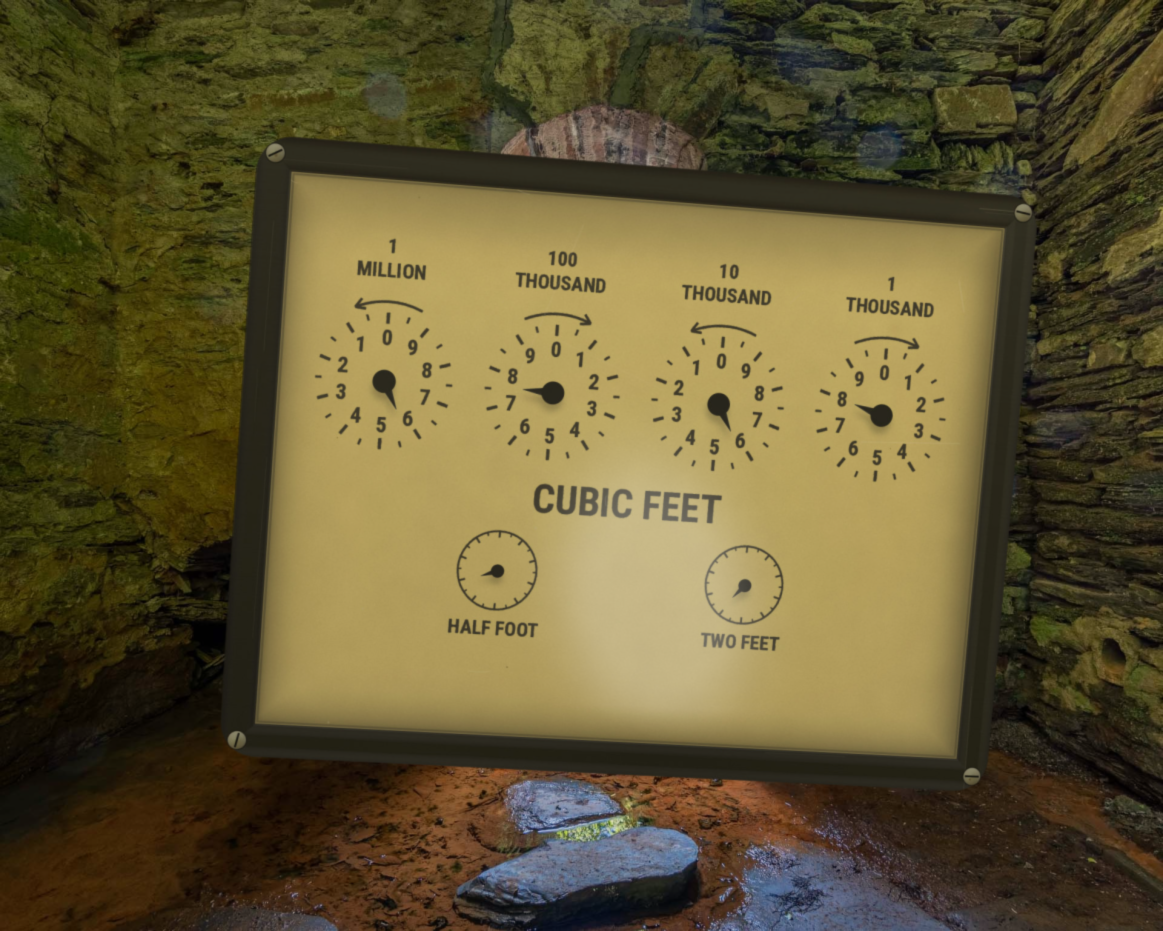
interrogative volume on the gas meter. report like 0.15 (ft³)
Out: 575800 (ft³)
